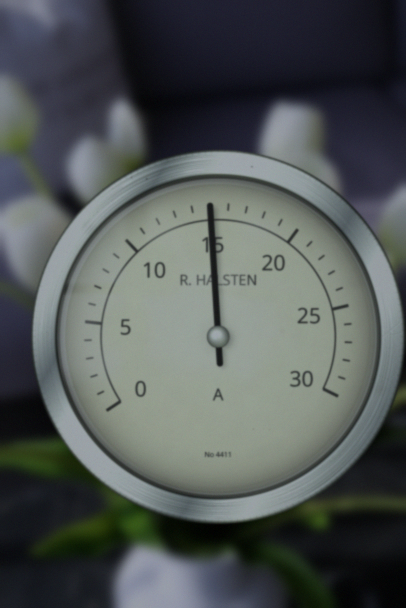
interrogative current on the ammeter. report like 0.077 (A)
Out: 15 (A)
